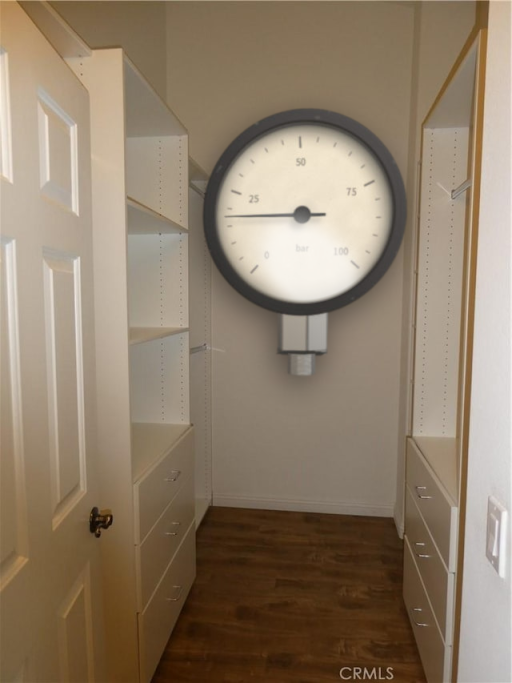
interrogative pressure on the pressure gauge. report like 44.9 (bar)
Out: 17.5 (bar)
